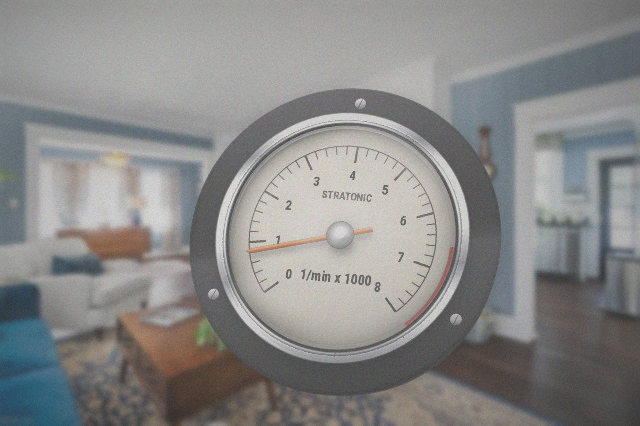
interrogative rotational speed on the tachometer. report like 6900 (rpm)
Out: 800 (rpm)
